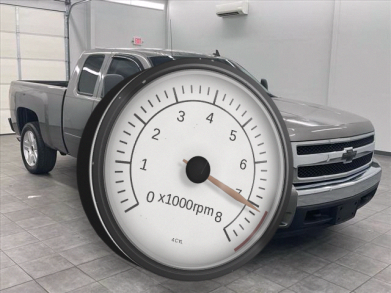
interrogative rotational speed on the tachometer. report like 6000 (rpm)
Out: 7100 (rpm)
